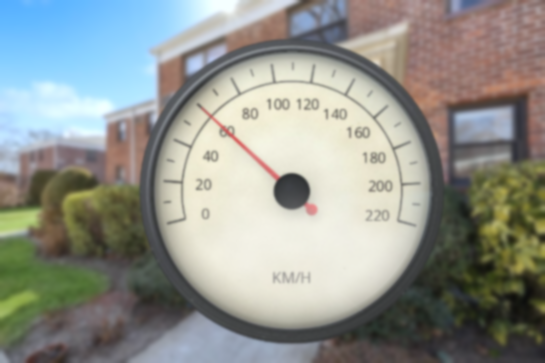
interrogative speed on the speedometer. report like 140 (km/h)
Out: 60 (km/h)
